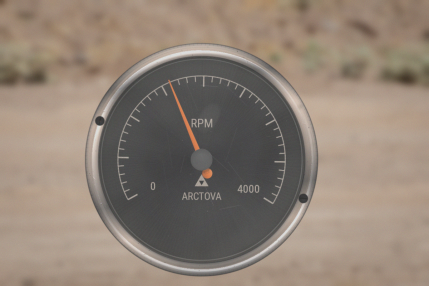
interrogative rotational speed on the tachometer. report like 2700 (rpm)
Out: 1600 (rpm)
